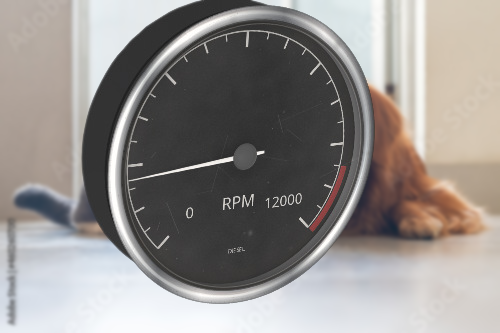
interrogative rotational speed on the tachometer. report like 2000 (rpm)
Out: 1750 (rpm)
